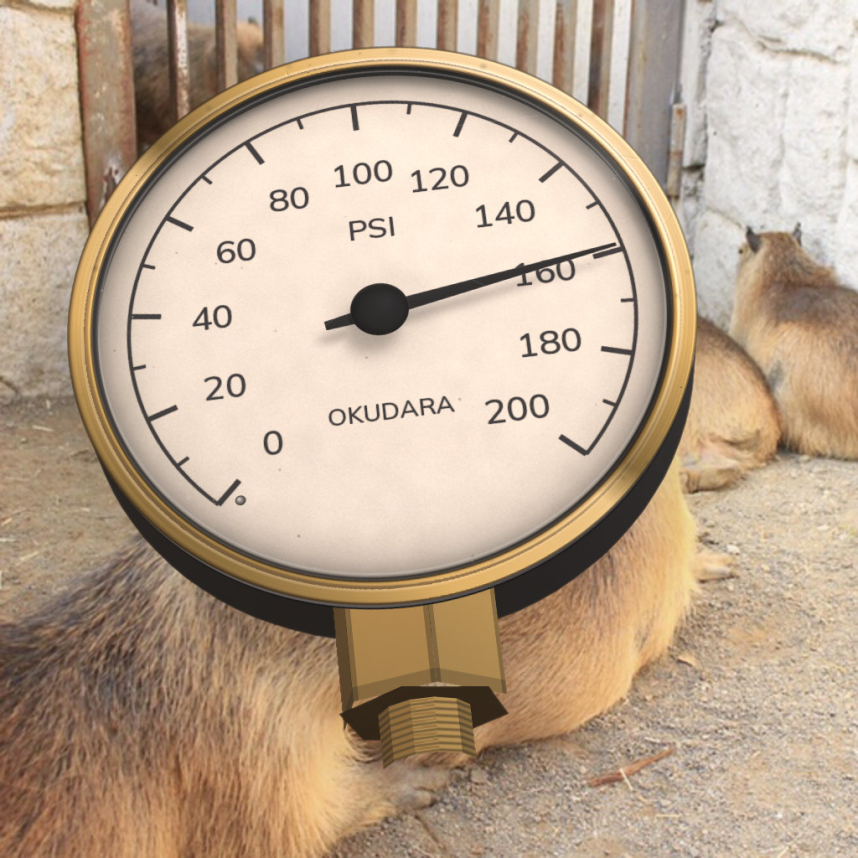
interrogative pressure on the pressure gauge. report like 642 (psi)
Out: 160 (psi)
